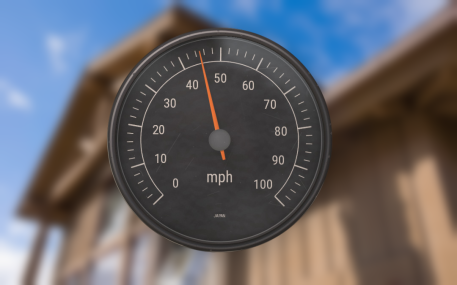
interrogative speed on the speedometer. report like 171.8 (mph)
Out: 45 (mph)
